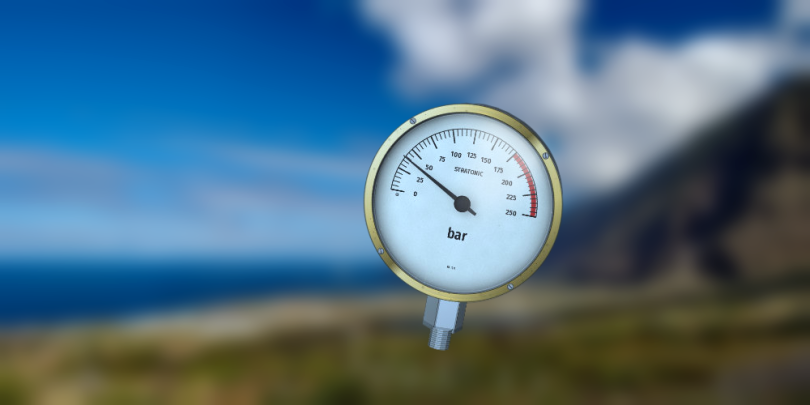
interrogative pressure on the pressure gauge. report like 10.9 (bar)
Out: 40 (bar)
